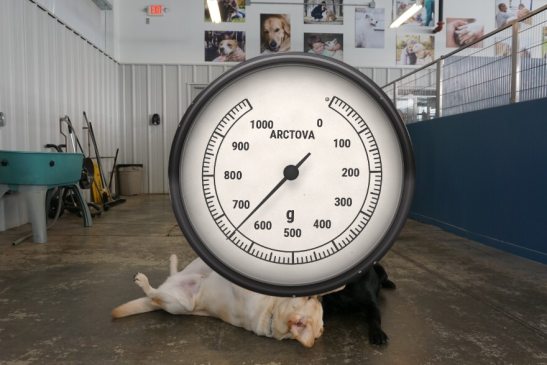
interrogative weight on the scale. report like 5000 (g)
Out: 650 (g)
